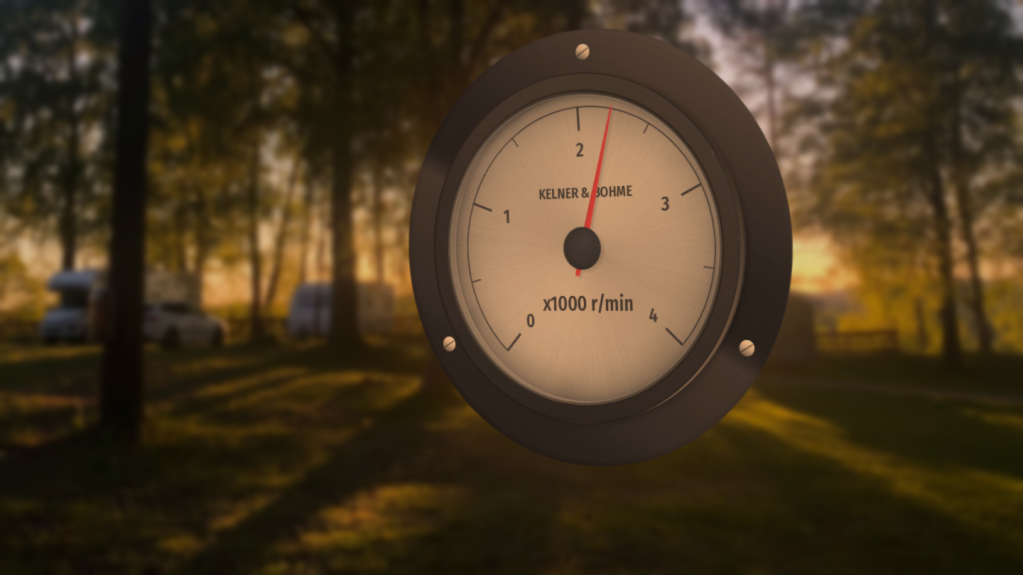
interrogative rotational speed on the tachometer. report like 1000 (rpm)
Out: 2250 (rpm)
